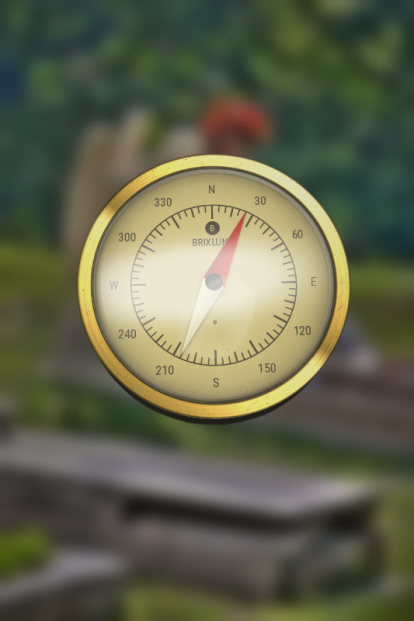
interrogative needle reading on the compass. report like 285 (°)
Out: 25 (°)
